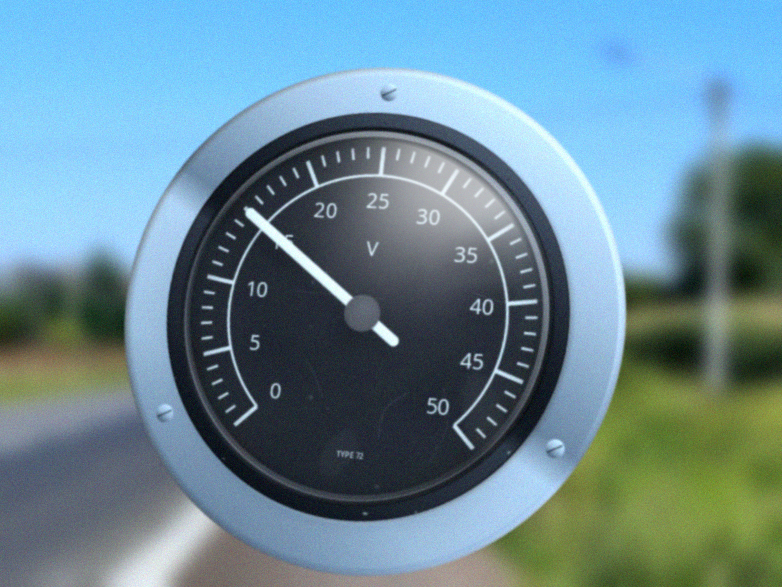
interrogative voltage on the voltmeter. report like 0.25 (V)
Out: 15 (V)
